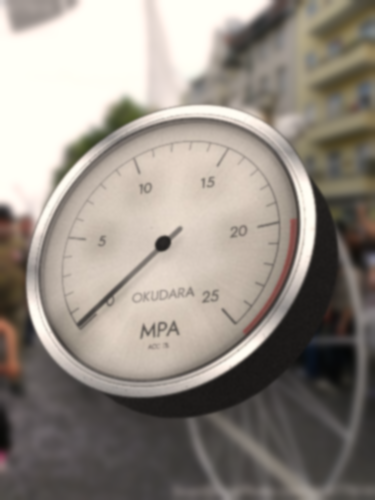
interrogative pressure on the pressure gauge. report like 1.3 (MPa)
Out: 0 (MPa)
